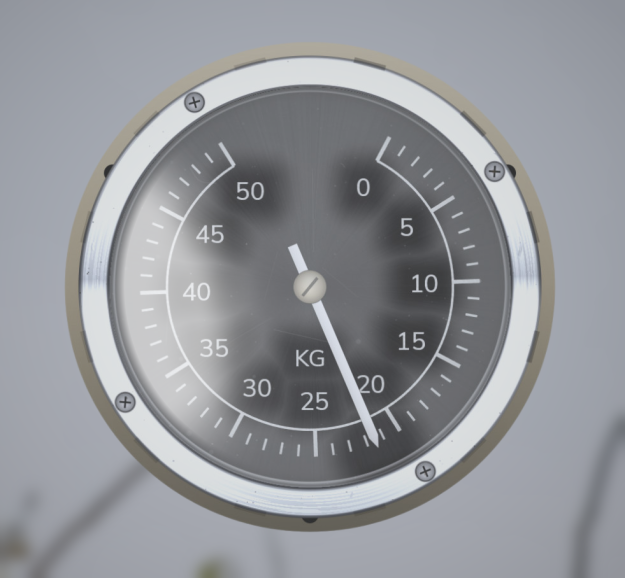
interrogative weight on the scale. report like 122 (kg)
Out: 21.5 (kg)
